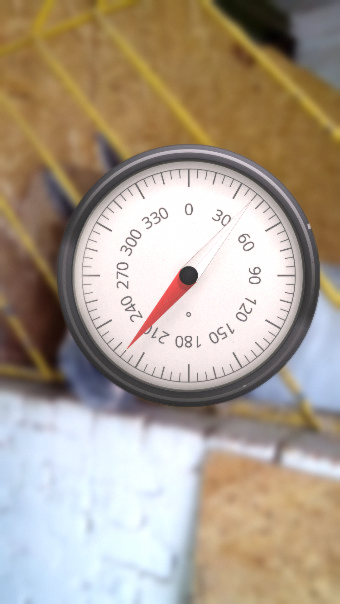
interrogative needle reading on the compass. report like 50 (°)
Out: 220 (°)
